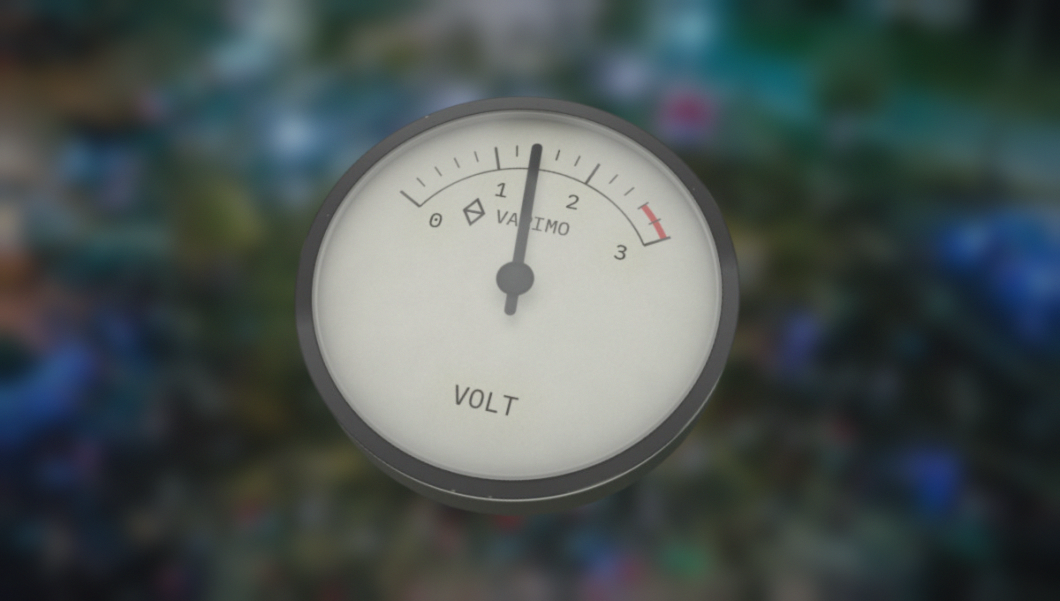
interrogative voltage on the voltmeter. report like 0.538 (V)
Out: 1.4 (V)
